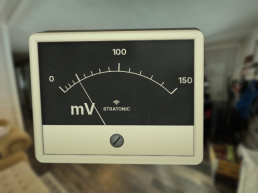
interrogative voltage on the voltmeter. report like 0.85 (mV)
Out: 50 (mV)
